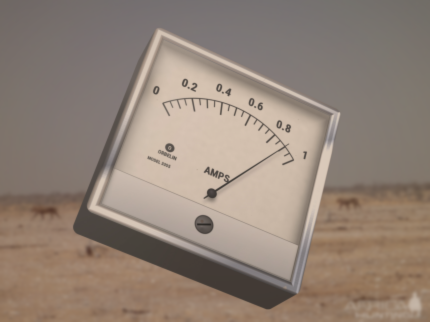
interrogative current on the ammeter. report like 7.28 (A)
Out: 0.9 (A)
